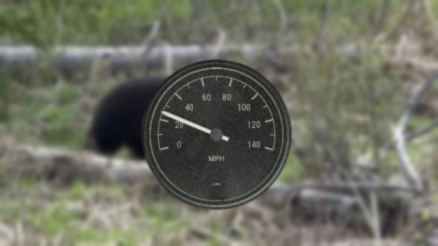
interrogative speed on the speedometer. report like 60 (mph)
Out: 25 (mph)
